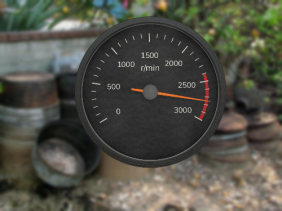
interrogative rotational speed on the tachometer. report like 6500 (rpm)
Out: 2750 (rpm)
